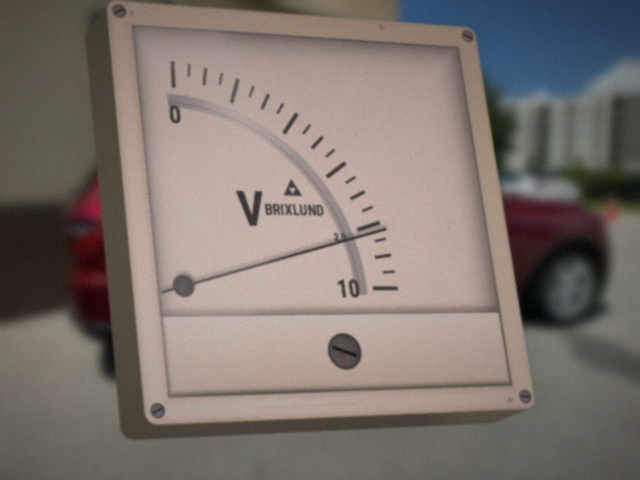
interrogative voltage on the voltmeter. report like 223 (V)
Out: 8.25 (V)
